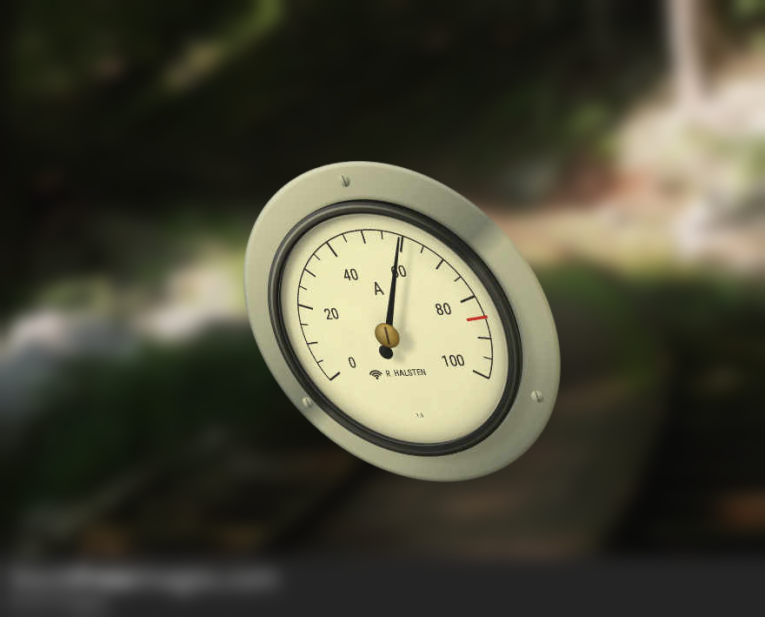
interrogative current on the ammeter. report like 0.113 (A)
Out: 60 (A)
